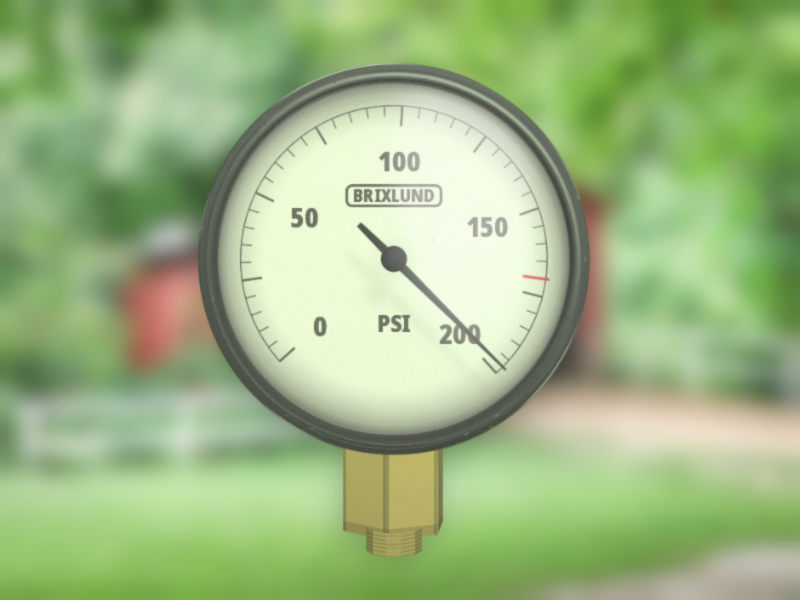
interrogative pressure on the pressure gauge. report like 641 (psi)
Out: 197.5 (psi)
